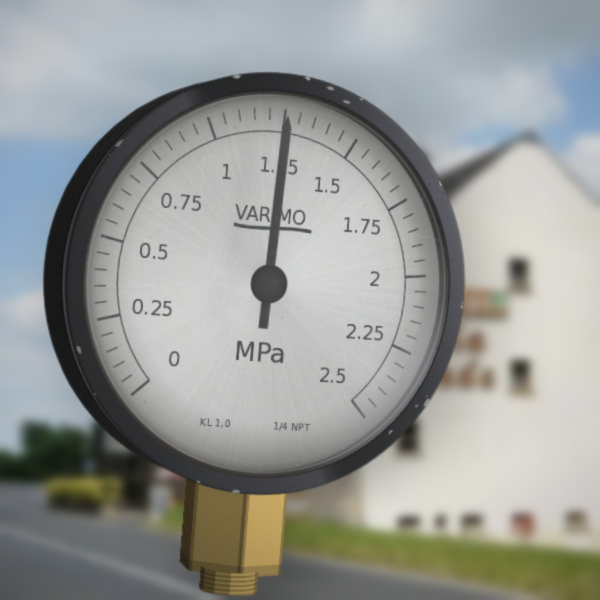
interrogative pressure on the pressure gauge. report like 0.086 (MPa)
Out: 1.25 (MPa)
